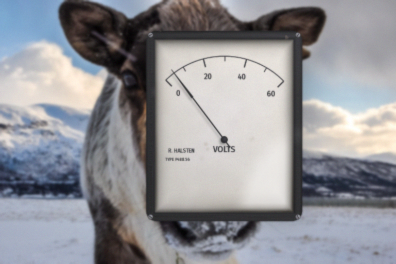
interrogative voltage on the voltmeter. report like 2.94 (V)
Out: 5 (V)
